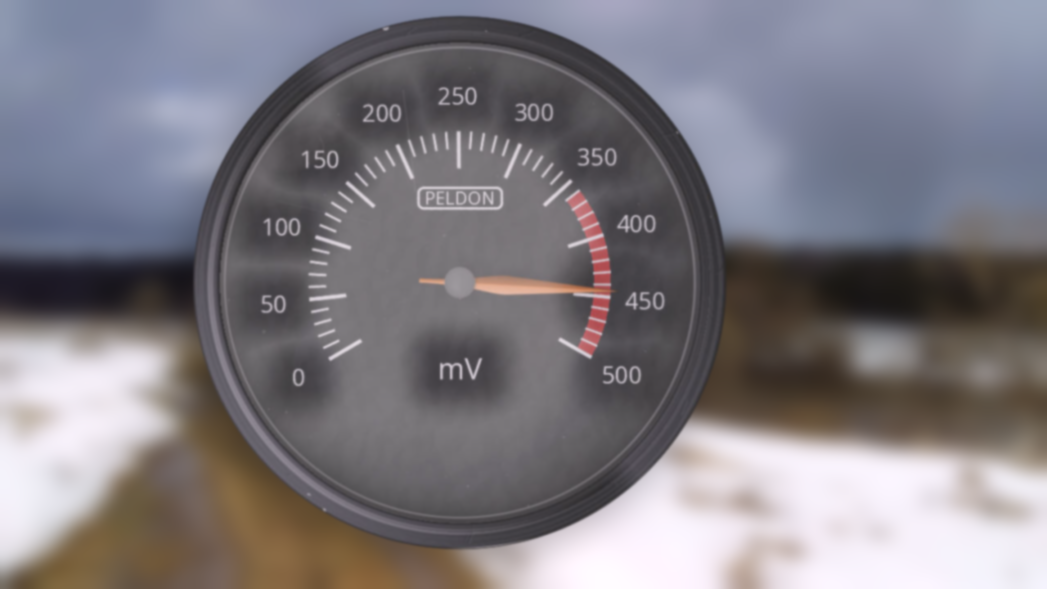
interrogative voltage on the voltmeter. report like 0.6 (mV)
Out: 445 (mV)
